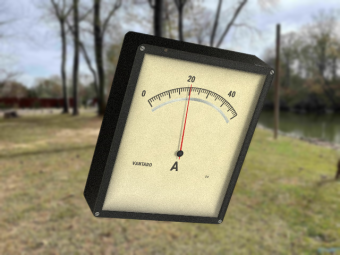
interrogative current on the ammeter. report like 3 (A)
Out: 20 (A)
